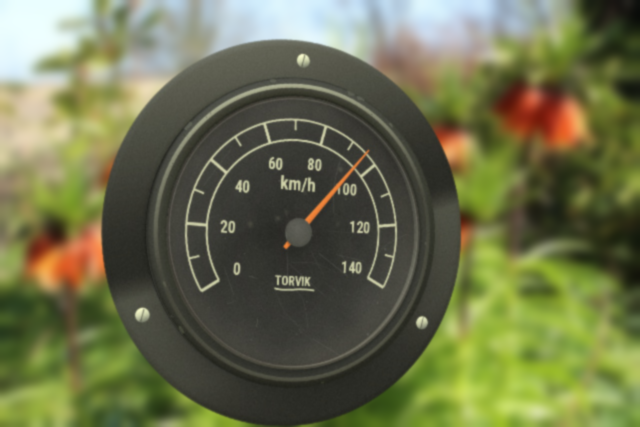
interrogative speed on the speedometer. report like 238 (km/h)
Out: 95 (km/h)
